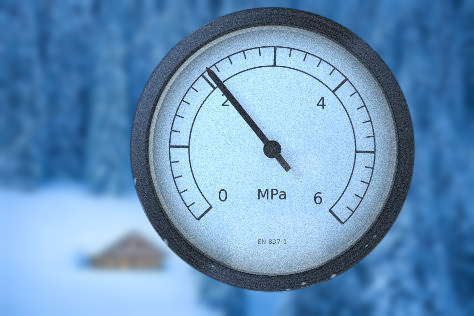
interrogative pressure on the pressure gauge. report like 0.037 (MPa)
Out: 2.1 (MPa)
